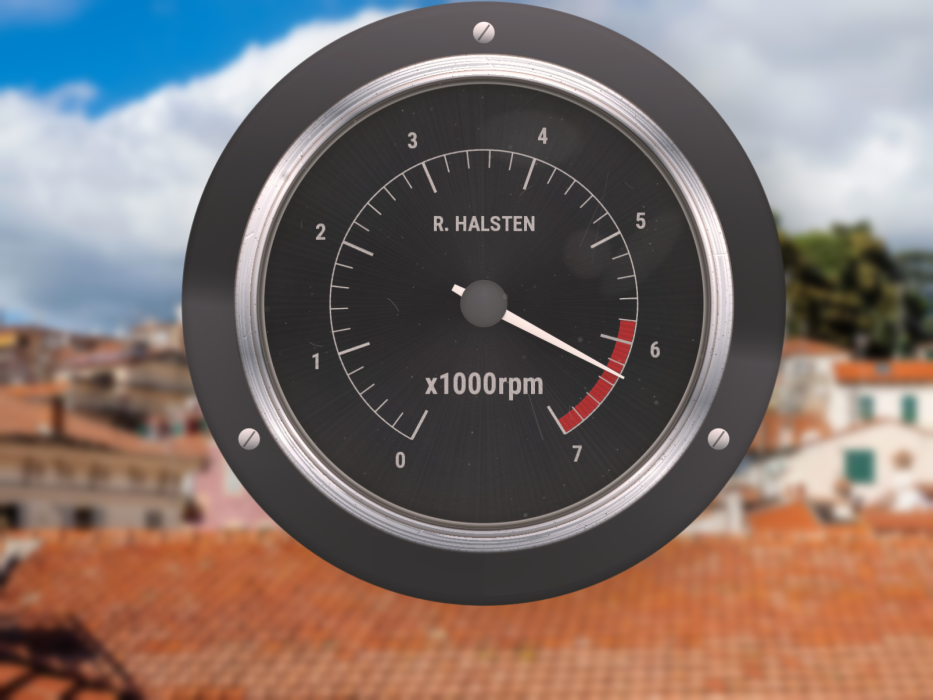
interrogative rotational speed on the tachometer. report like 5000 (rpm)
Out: 6300 (rpm)
